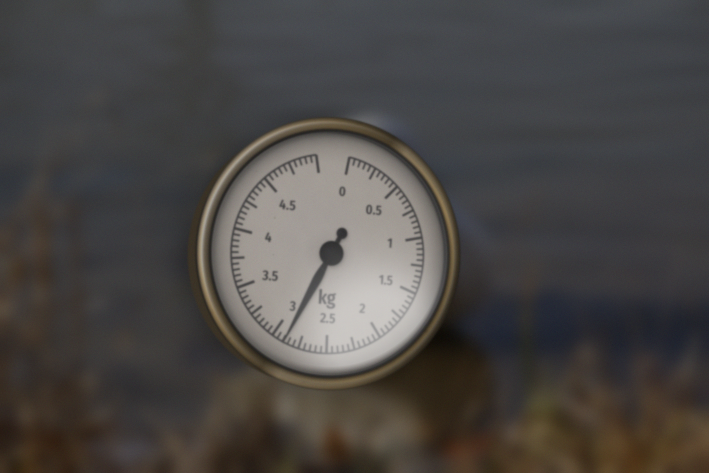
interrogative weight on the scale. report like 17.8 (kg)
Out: 2.9 (kg)
